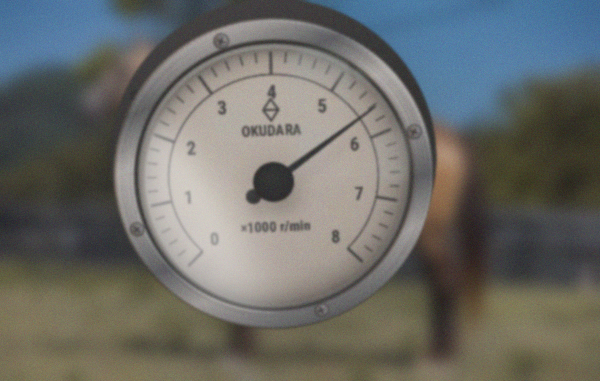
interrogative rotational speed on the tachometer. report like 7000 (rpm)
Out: 5600 (rpm)
